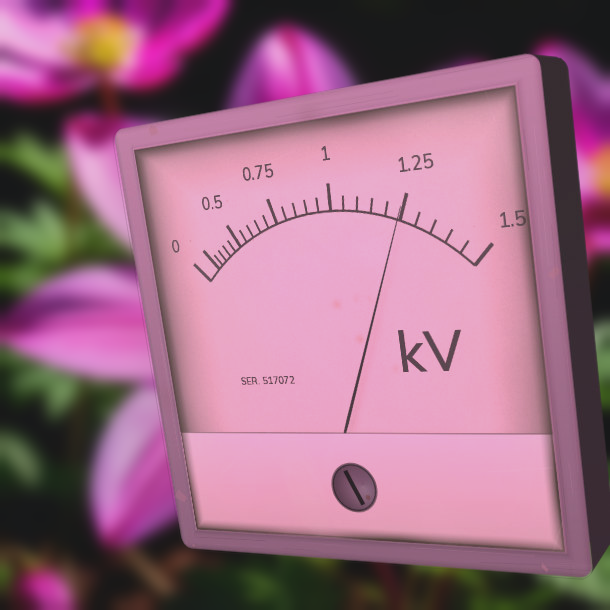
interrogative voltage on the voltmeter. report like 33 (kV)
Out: 1.25 (kV)
